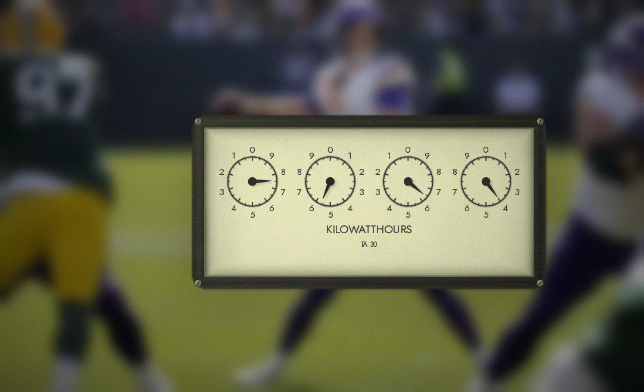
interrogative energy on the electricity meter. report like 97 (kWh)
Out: 7564 (kWh)
